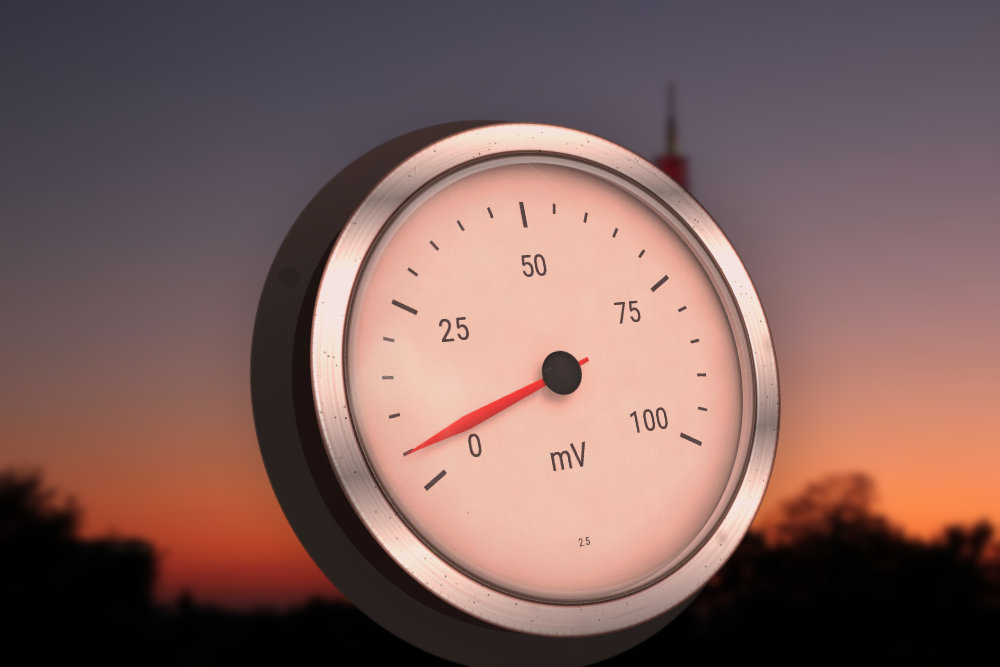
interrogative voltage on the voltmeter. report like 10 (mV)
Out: 5 (mV)
